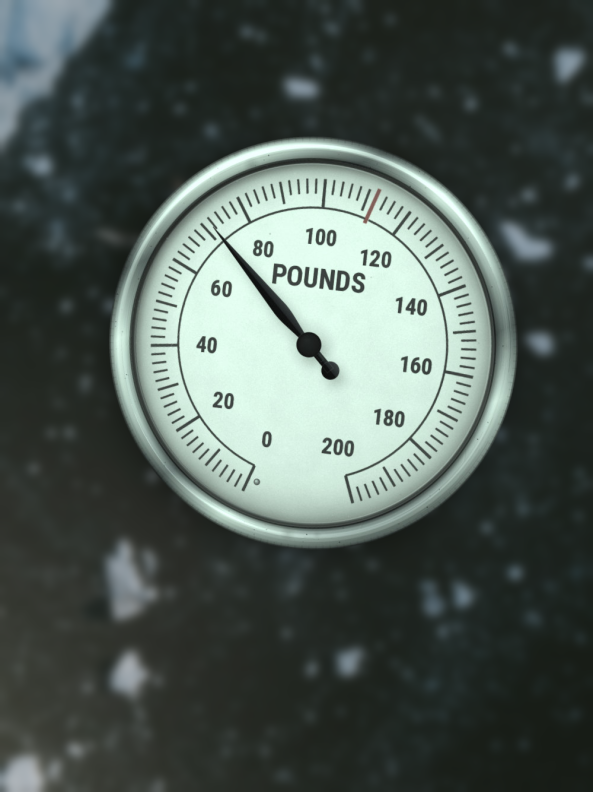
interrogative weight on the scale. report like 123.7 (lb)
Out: 72 (lb)
